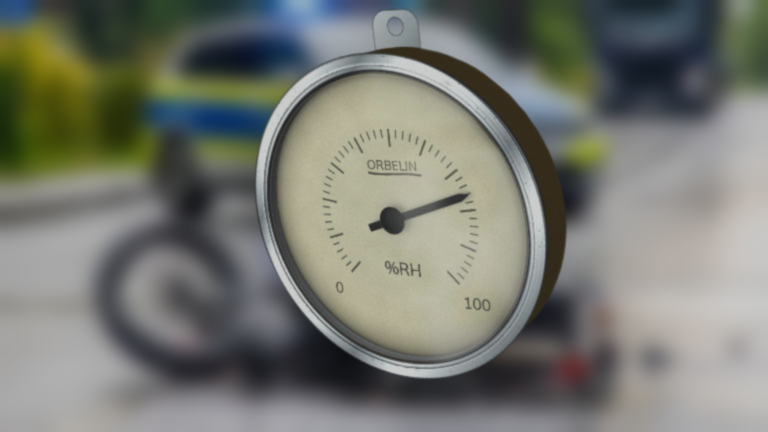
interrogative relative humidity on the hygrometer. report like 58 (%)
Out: 76 (%)
